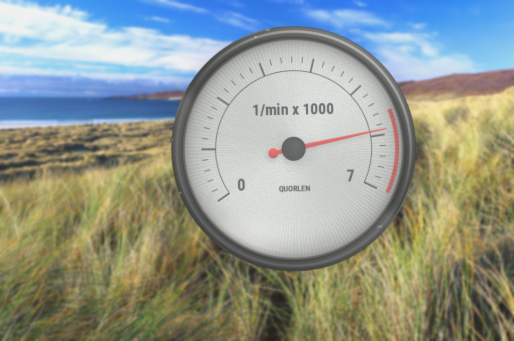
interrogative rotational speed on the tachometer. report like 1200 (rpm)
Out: 5900 (rpm)
